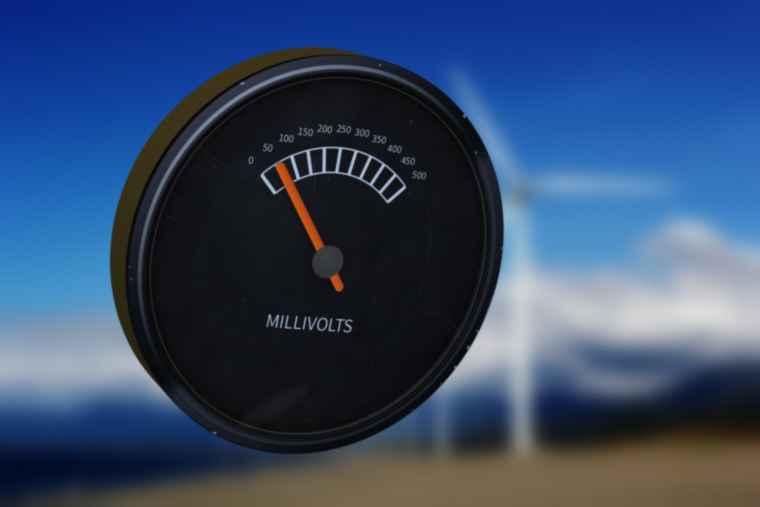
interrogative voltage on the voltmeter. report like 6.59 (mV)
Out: 50 (mV)
